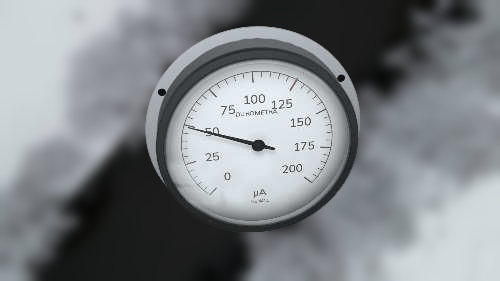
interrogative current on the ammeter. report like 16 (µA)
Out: 50 (µA)
